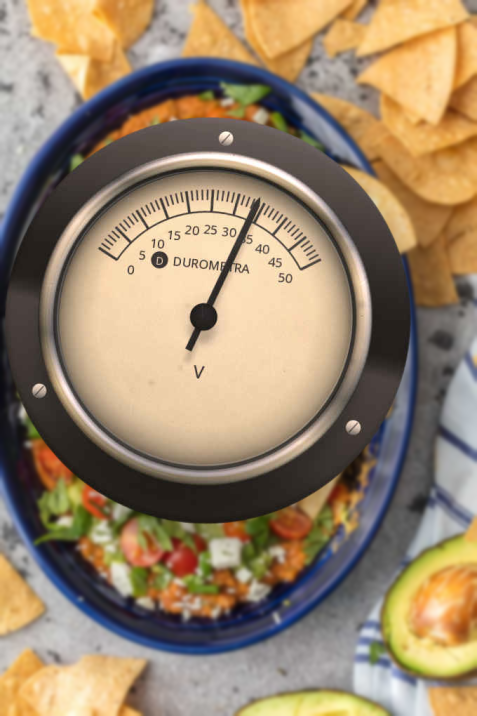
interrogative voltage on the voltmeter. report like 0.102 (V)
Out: 34 (V)
